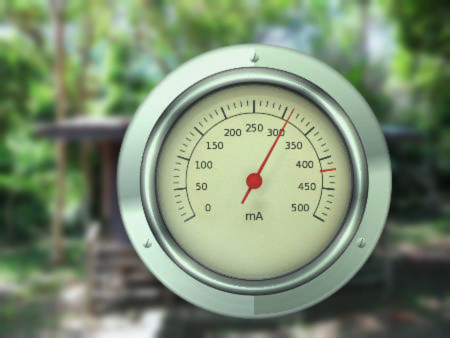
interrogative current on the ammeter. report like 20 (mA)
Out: 310 (mA)
